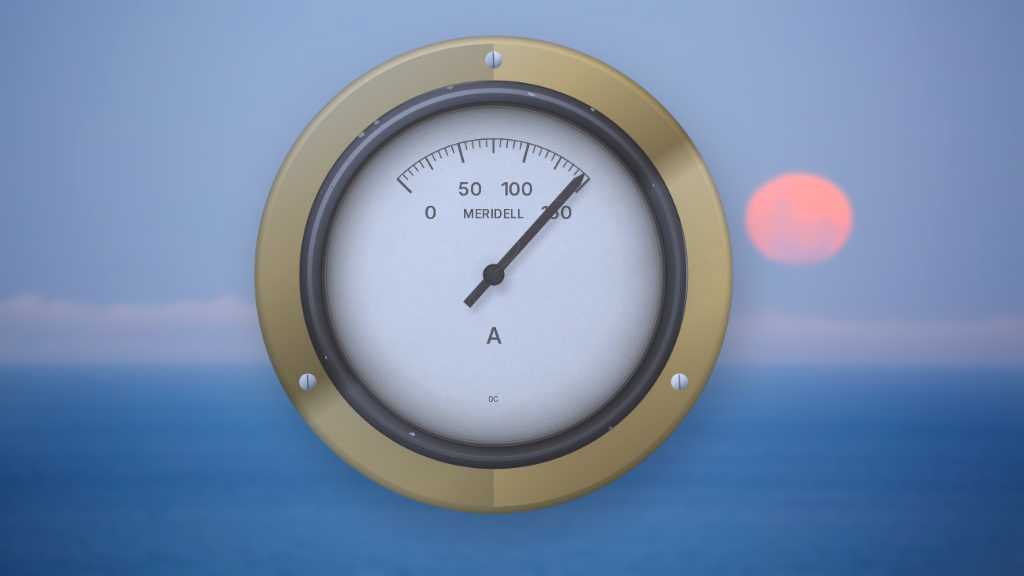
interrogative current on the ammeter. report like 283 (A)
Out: 145 (A)
